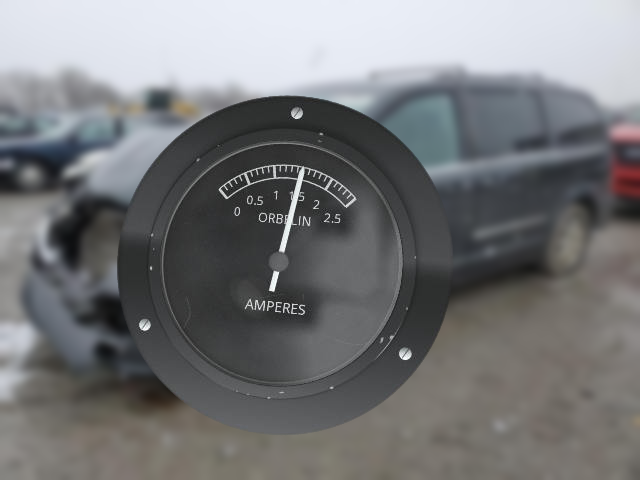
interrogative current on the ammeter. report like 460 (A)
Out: 1.5 (A)
